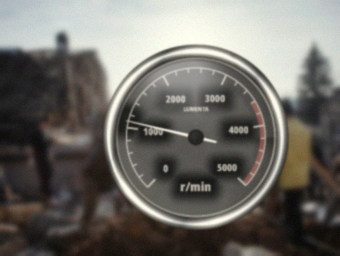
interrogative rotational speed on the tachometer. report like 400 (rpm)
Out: 1100 (rpm)
